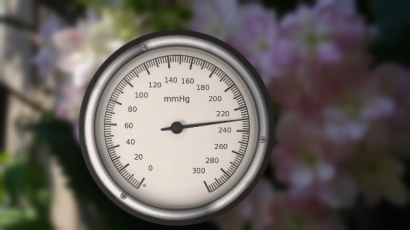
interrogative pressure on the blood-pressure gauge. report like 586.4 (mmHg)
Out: 230 (mmHg)
